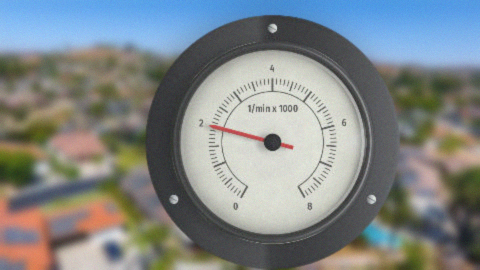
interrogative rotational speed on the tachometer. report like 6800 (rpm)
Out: 2000 (rpm)
